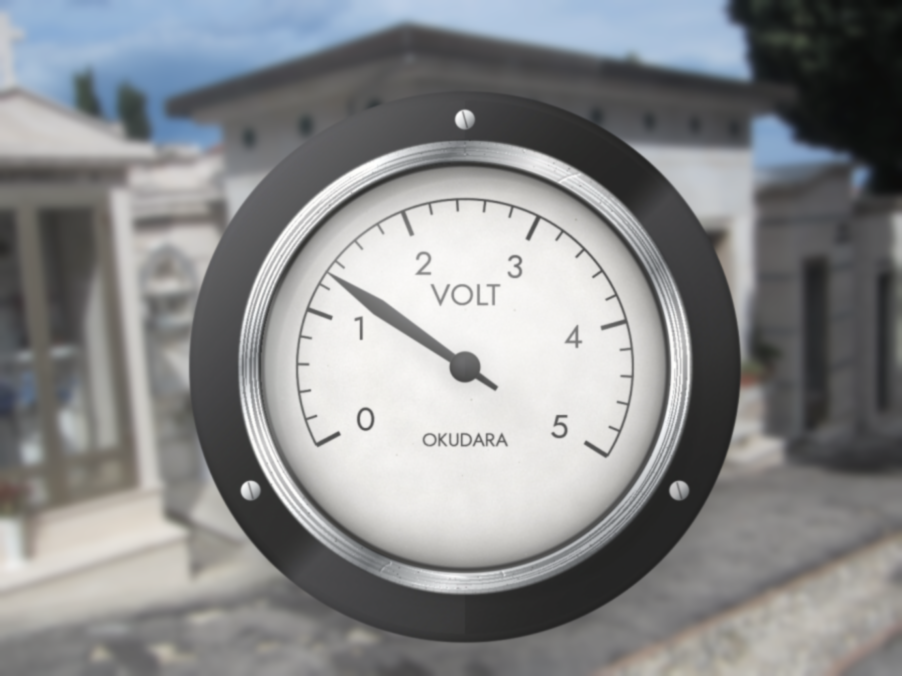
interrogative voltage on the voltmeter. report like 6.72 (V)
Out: 1.3 (V)
